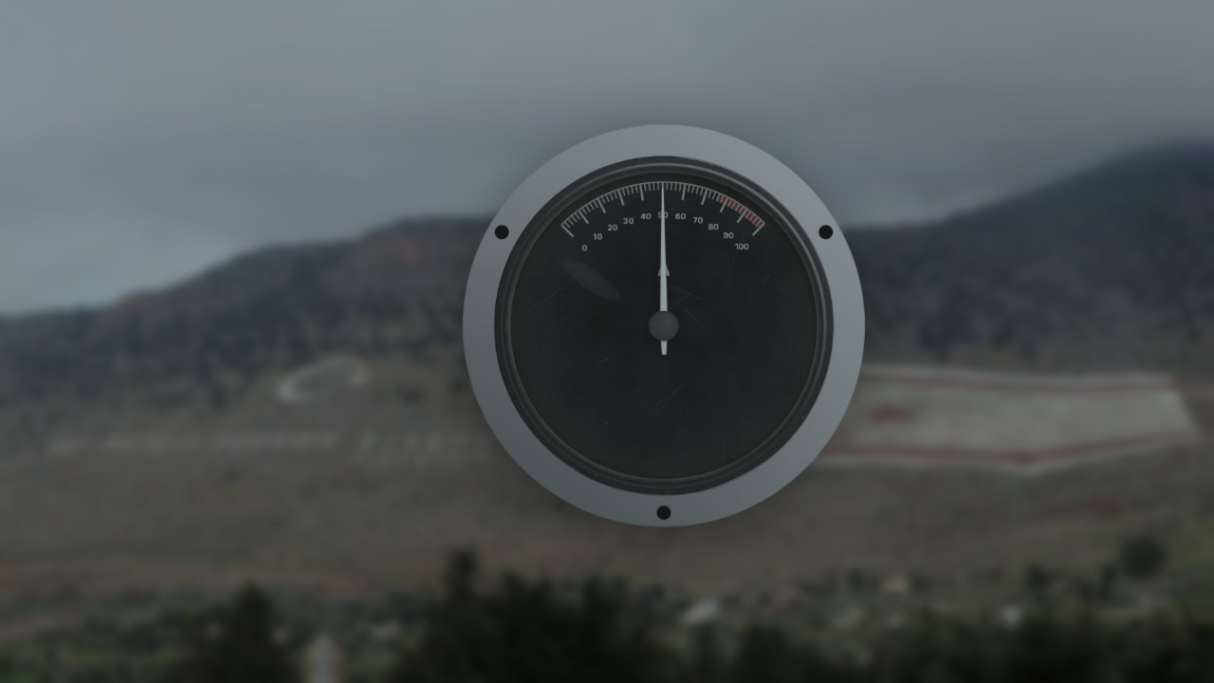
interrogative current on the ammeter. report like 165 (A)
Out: 50 (A)
